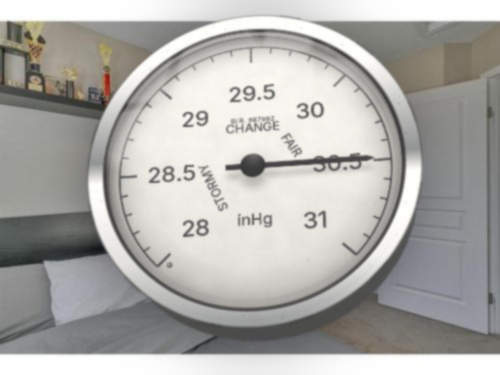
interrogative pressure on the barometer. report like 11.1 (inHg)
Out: 30.5 (inHg)
